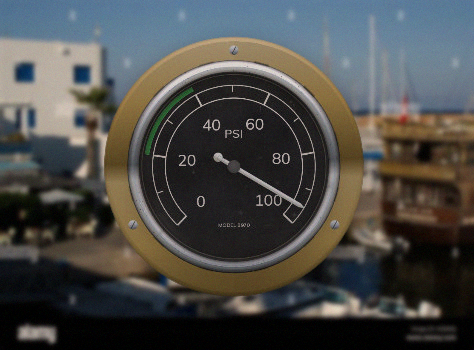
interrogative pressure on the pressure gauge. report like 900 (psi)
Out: 95 (psi)
